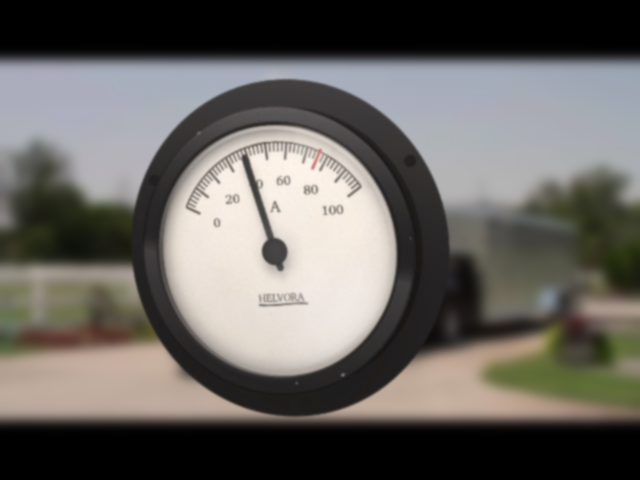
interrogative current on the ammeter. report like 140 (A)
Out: 40 (A)
